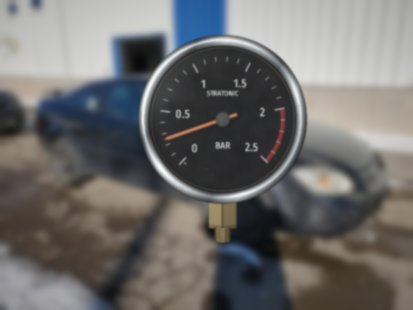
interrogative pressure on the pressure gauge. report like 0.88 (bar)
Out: 0.25 (bar)
